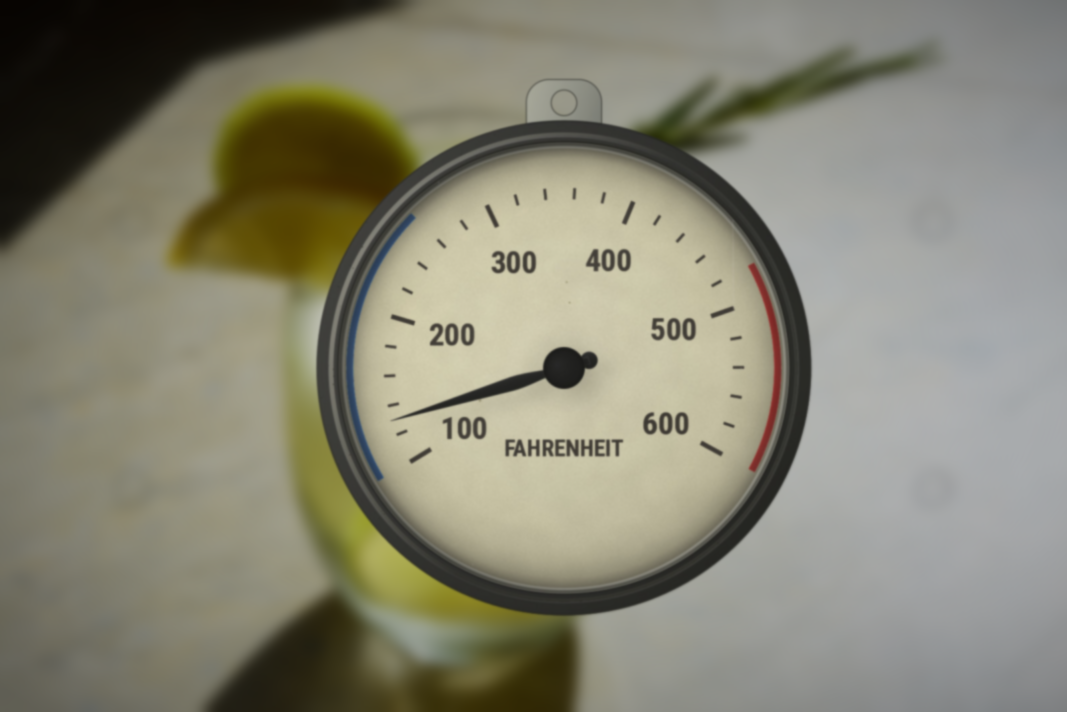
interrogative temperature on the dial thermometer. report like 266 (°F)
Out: 130 (°F)
